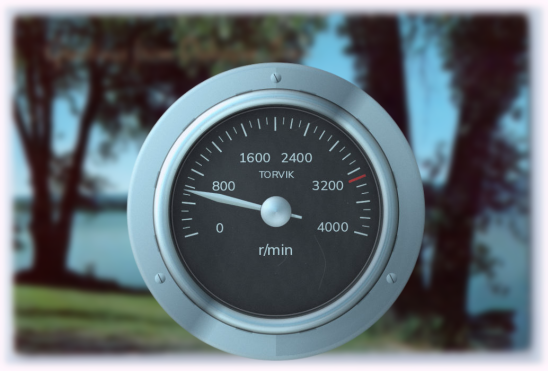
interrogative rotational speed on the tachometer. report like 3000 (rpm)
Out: 550 (rpm)
